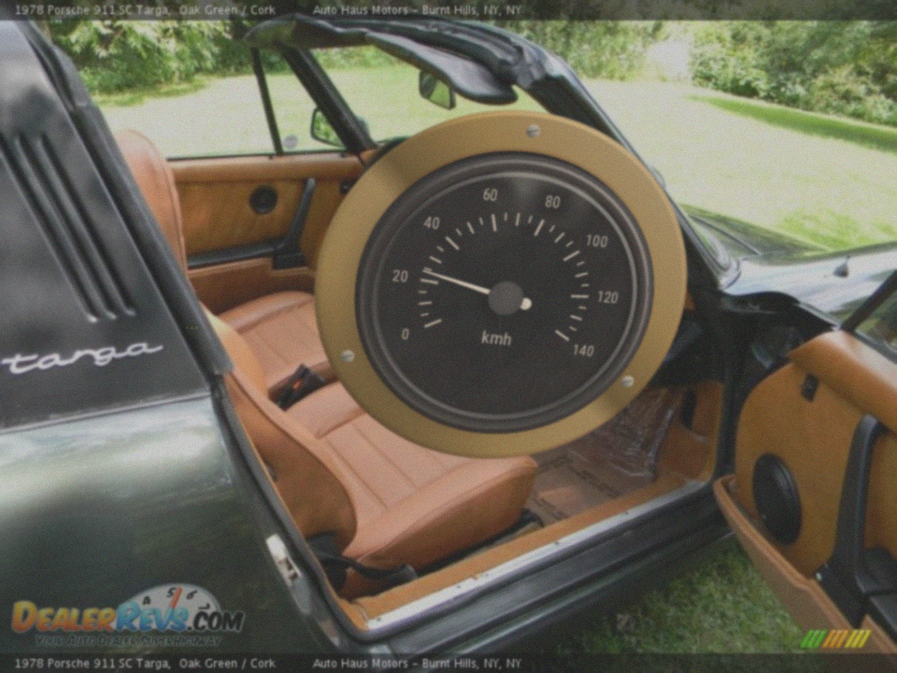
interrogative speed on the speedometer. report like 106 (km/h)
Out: 25 (km/h)
